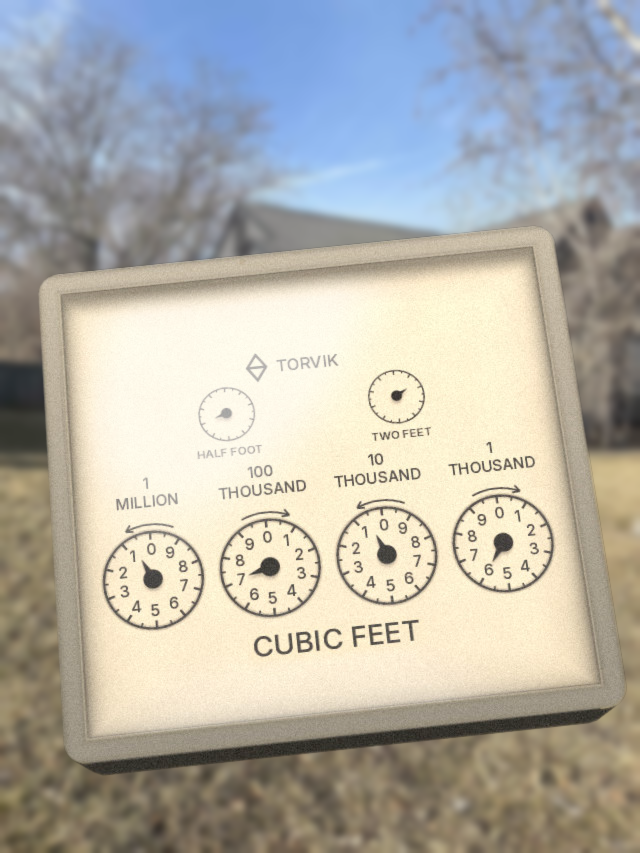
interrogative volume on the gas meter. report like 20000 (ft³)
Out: 70600 (ft³)
